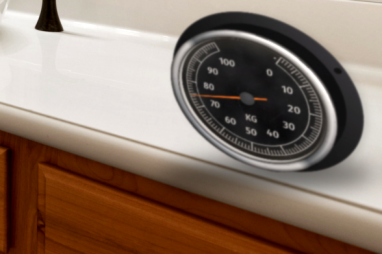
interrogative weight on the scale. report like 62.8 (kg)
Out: 75 (kg)
